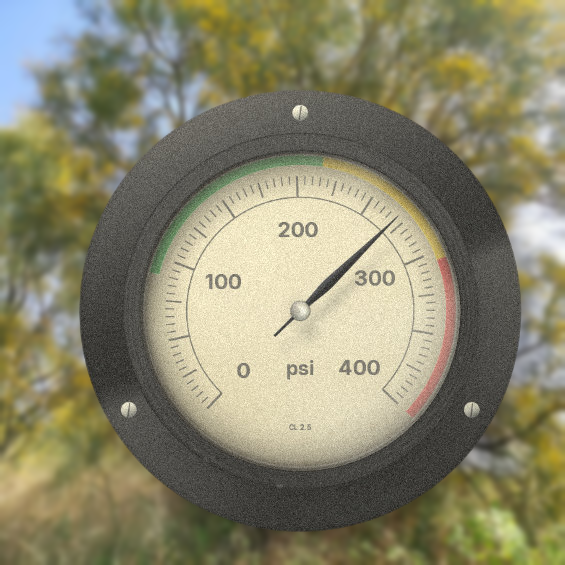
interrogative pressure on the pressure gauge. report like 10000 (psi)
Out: 270 (psi)
